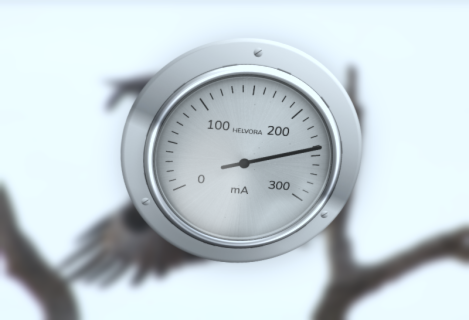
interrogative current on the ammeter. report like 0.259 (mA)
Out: 240 (mA)
